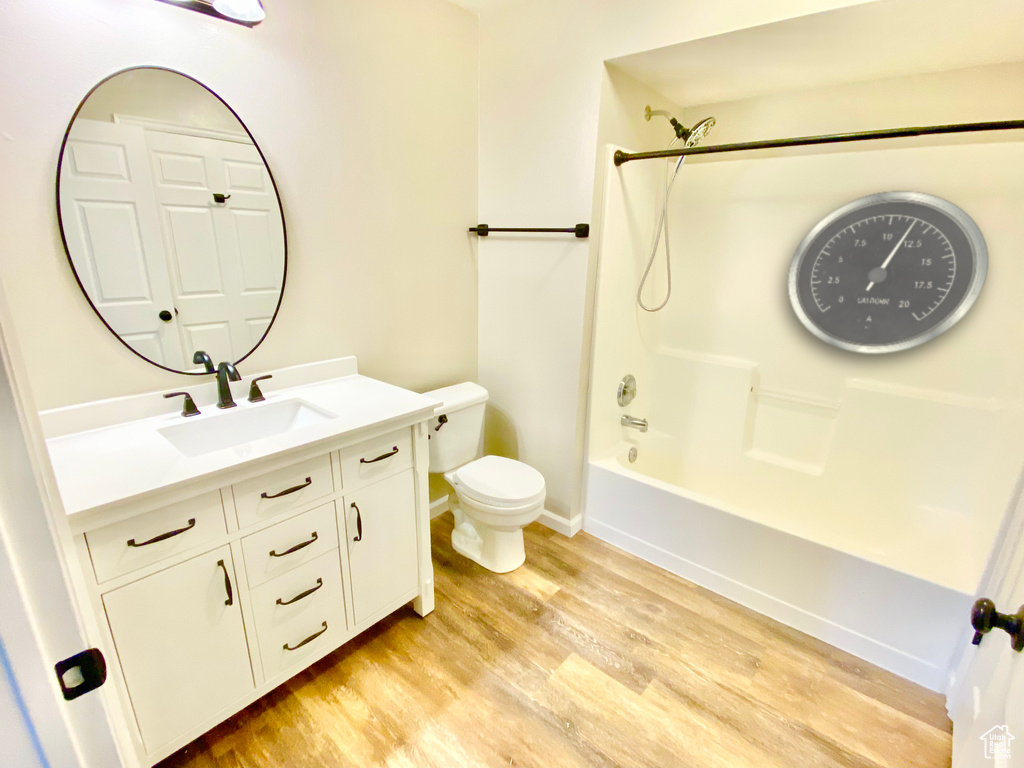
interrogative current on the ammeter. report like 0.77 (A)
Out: 11.5 (A)
